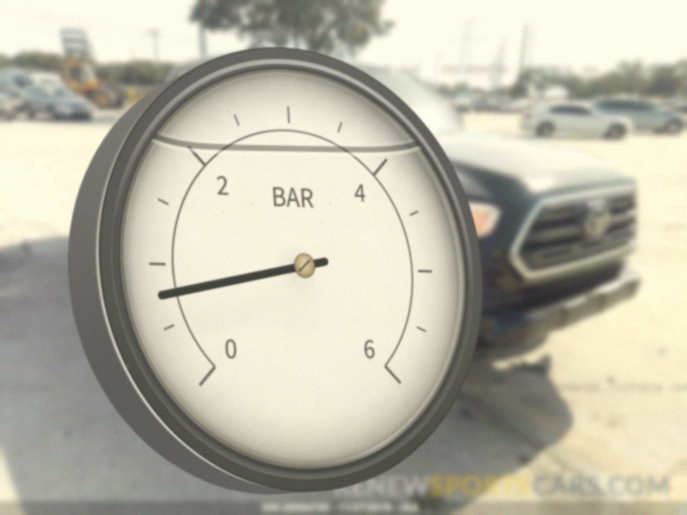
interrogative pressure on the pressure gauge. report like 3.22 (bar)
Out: 0.75 (bar)
